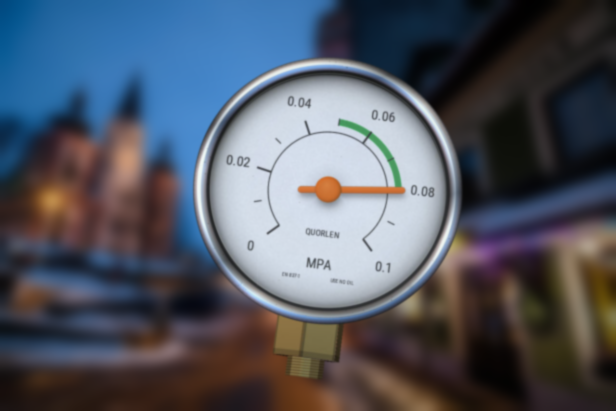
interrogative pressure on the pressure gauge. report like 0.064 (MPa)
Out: 0.08 (MPa)
